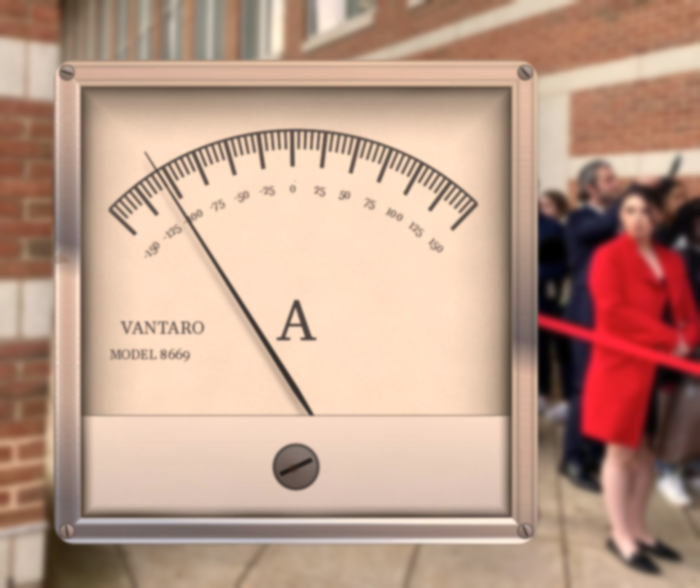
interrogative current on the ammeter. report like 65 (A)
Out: -105 (A)
